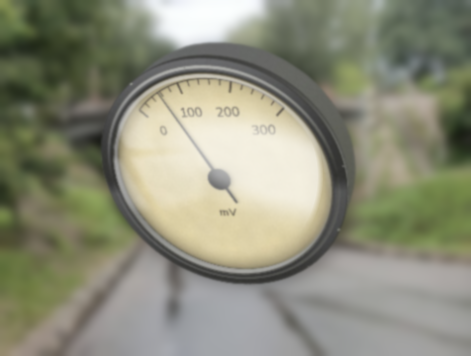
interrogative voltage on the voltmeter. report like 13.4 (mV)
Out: 60 (mV)
